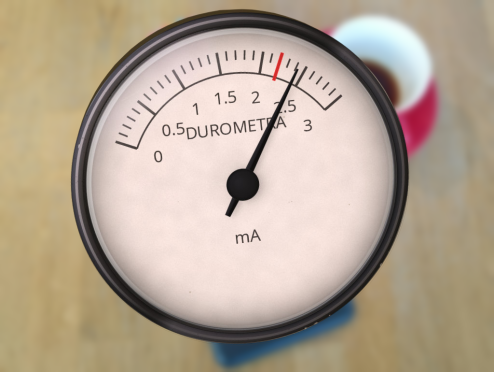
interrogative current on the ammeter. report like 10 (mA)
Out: 2.4 (mA)
